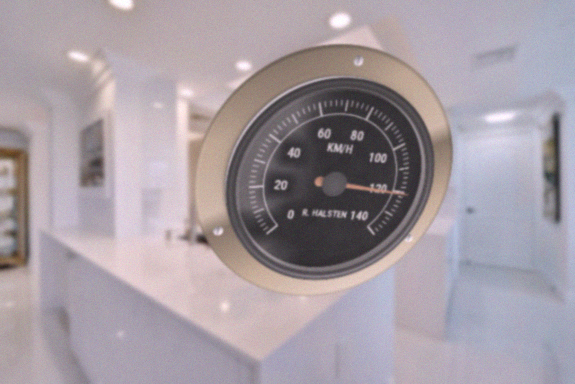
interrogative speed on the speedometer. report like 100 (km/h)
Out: 120 (km/h)
